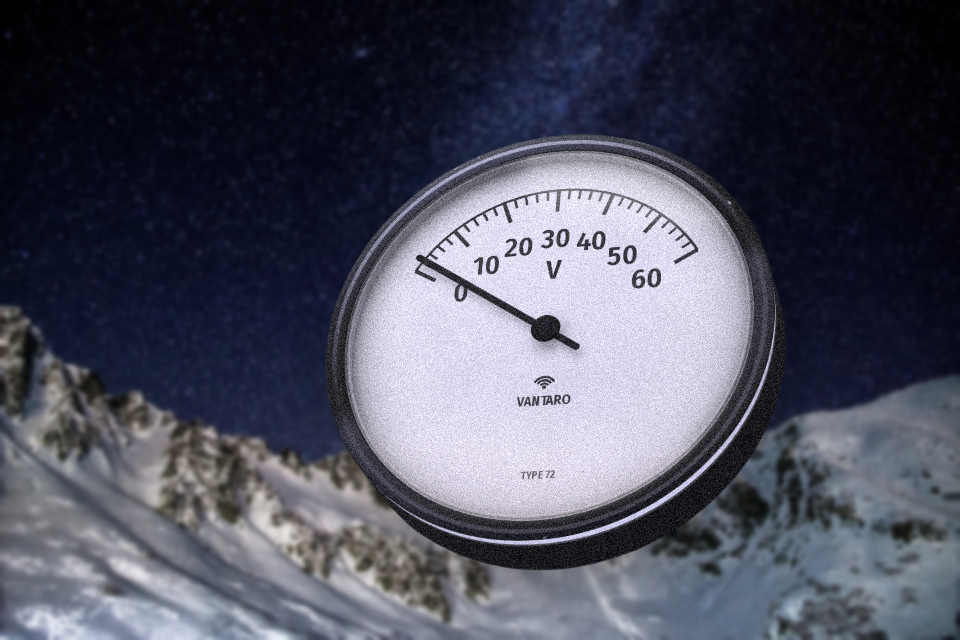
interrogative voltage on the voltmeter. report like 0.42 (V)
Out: 2 (V)
